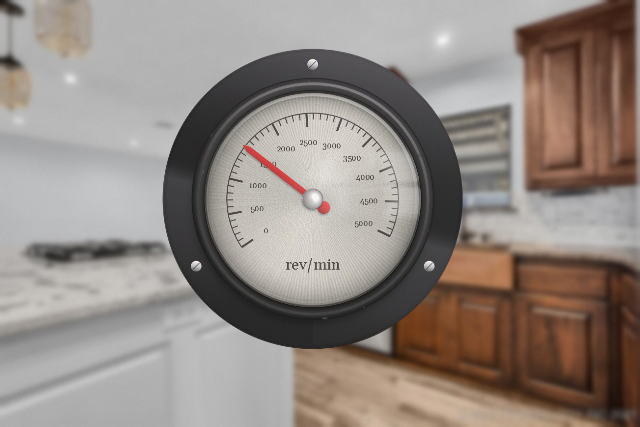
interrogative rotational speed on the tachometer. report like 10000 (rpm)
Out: 1500 (rpm)
